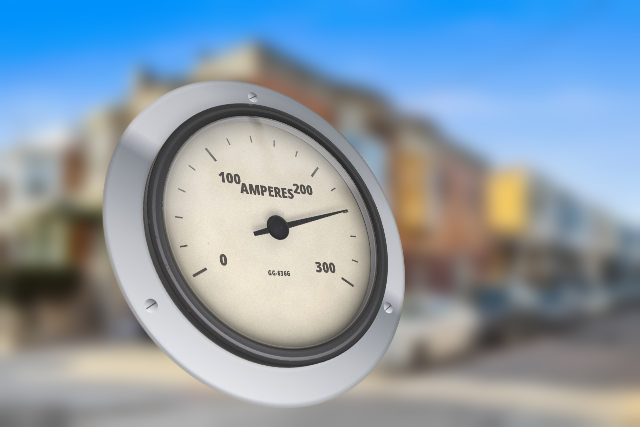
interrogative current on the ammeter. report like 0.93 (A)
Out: 240 (A)
